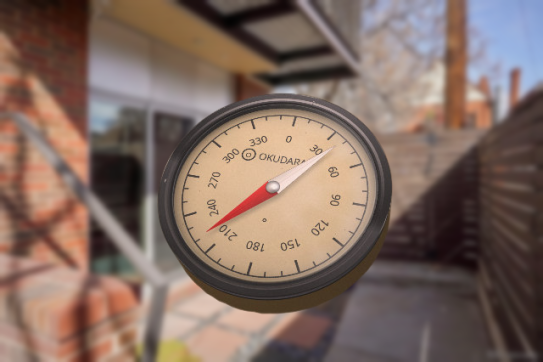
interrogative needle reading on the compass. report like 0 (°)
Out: 220 (°)
